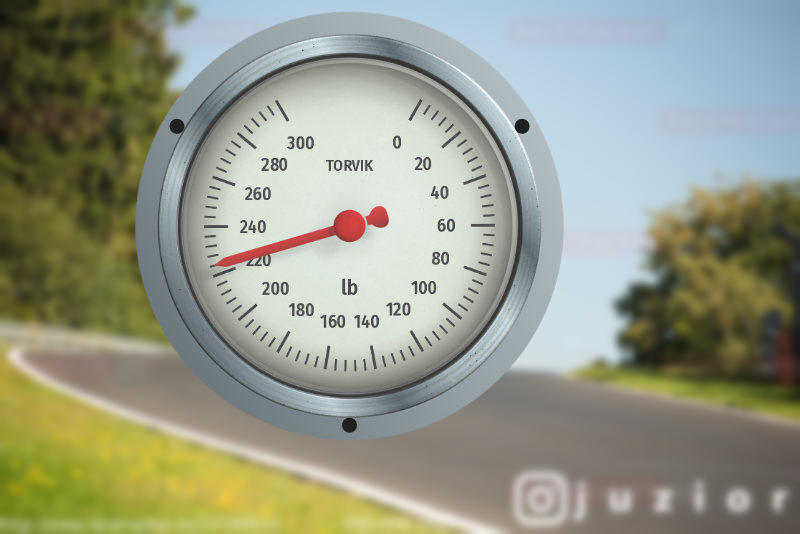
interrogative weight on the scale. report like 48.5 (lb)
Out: 224 (lb)
